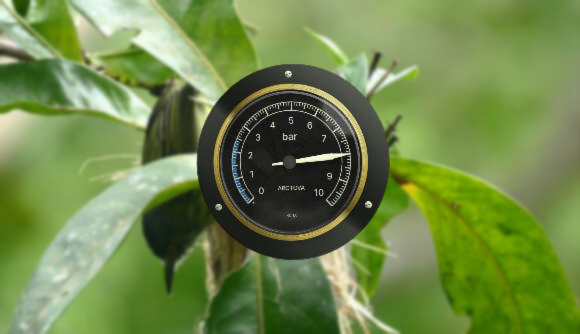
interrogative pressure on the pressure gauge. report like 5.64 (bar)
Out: 8 (bar)
